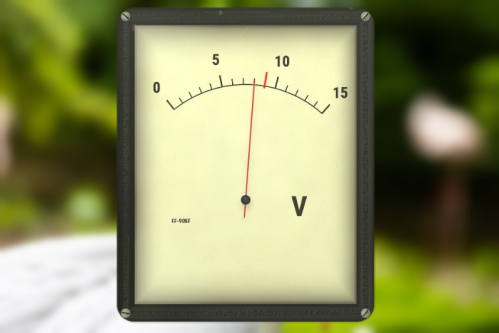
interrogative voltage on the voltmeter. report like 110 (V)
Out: 8 (V)
